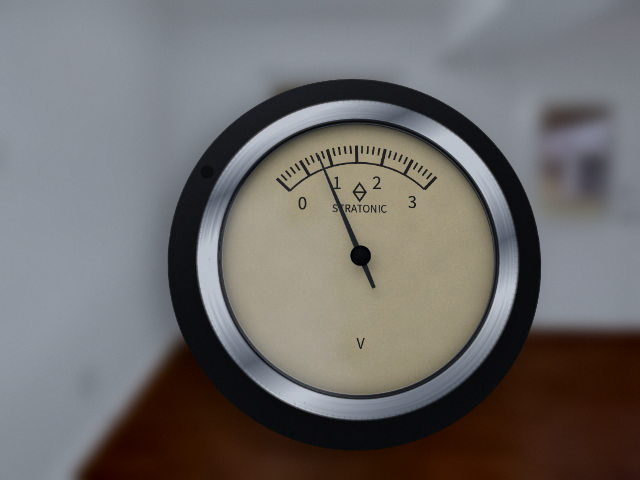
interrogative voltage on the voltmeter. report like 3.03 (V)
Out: 0.8 (V)
